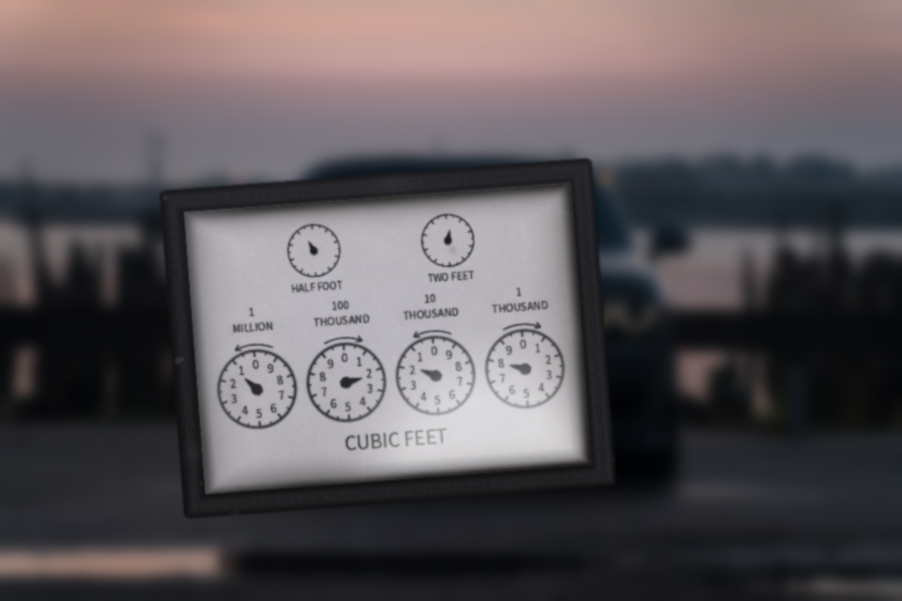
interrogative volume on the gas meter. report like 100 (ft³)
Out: 121800 (ft³)
